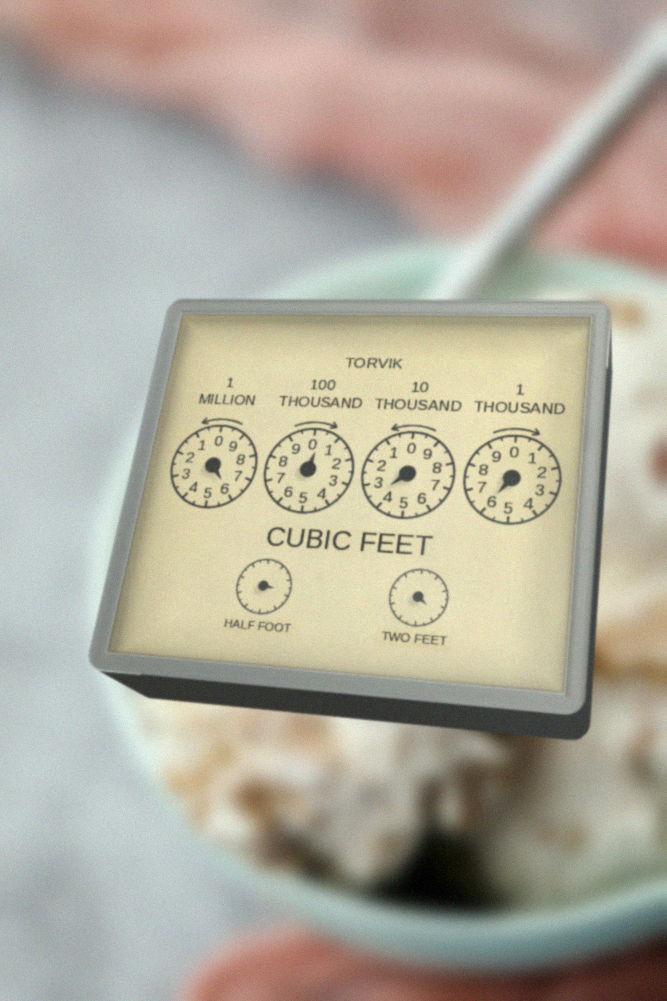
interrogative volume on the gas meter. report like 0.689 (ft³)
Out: 603600 (ft³)
